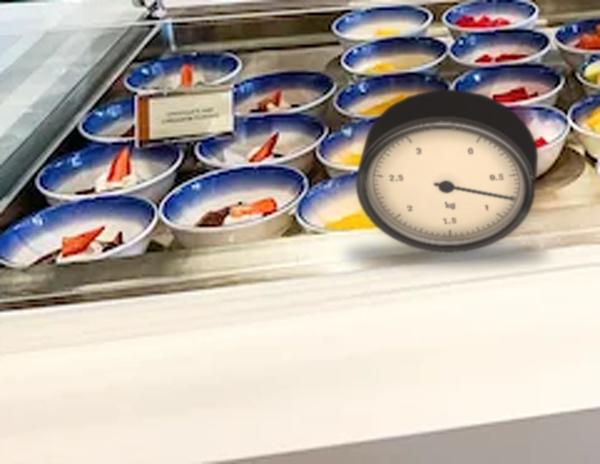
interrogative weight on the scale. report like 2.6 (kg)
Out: 0.75 (kg)
